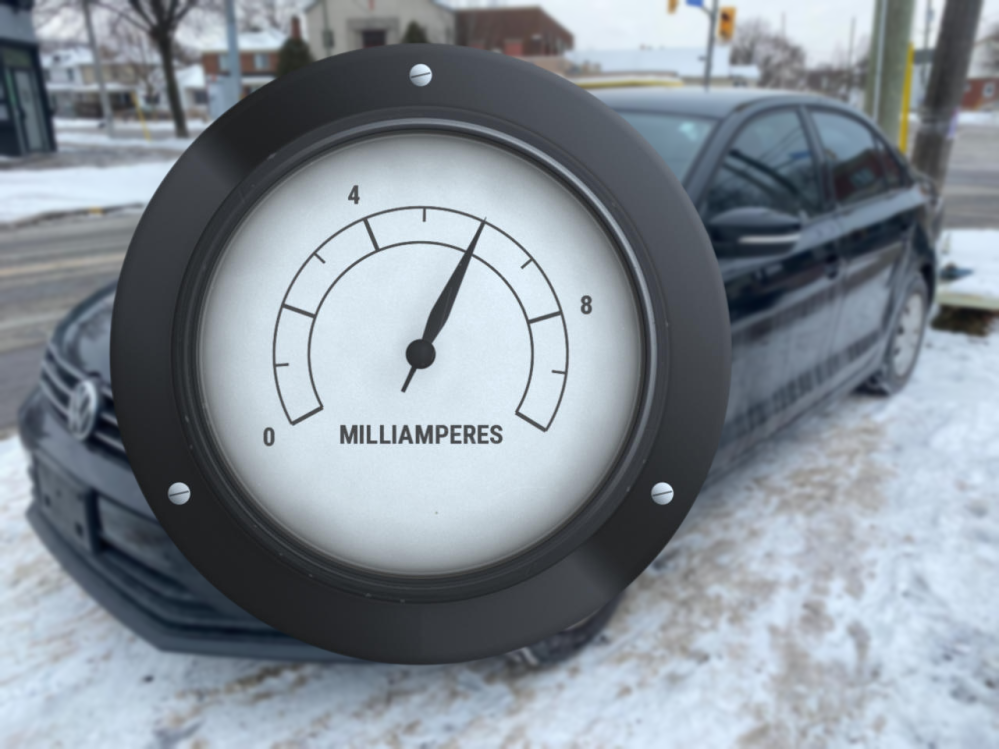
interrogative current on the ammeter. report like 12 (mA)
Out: 6 (mA)
